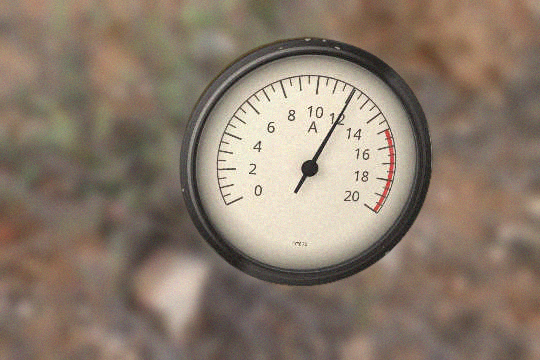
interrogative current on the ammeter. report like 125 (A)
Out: 12 (A)
